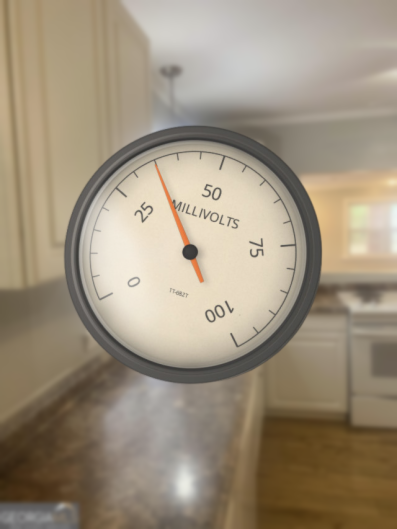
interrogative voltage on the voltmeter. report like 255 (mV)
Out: 35 (mV)
